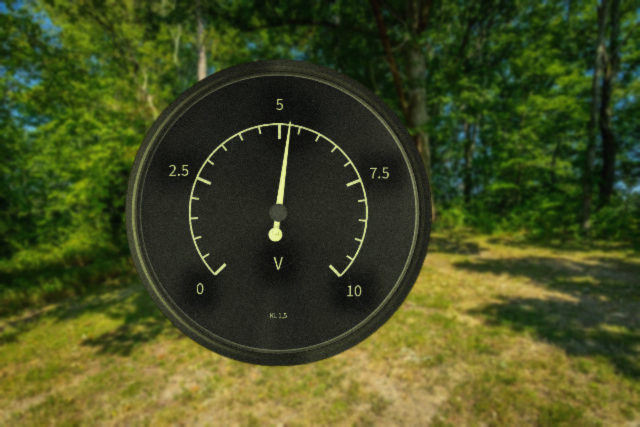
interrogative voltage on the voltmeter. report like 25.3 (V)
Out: 5.25 (V)
